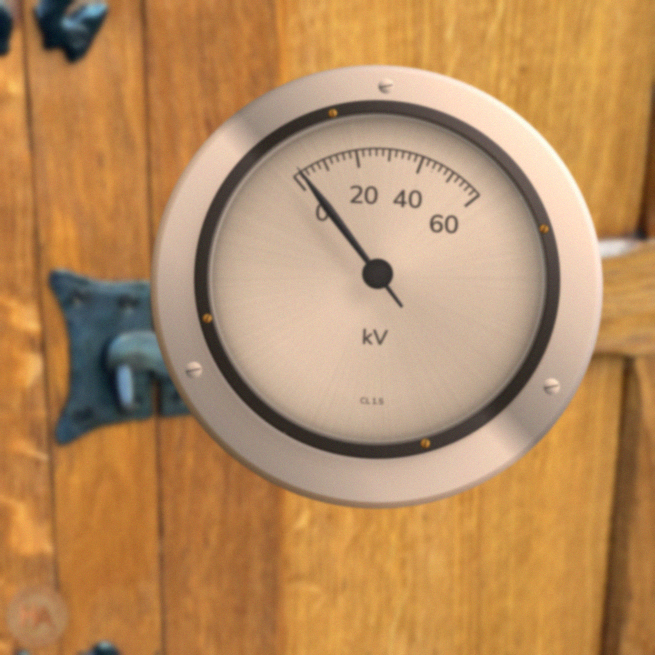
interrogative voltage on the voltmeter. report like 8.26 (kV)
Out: 2 (kV)
